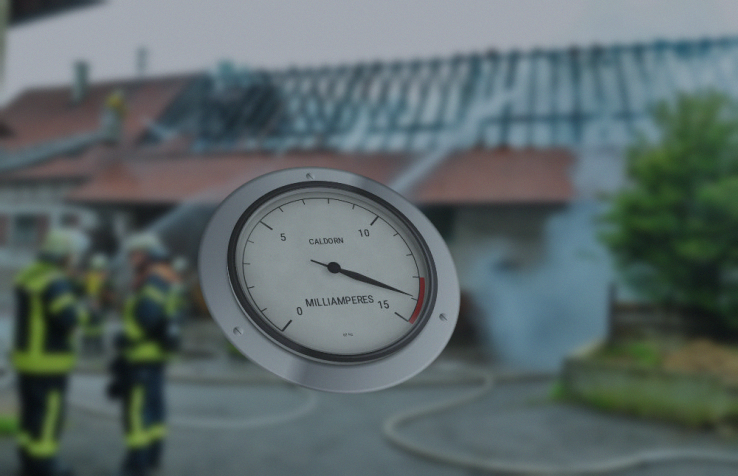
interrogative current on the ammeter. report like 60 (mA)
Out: 14 (mA)
